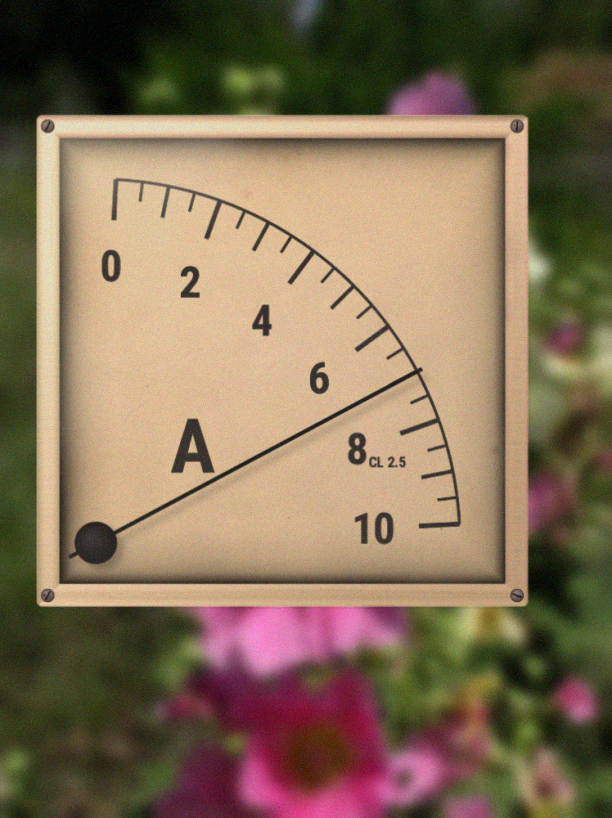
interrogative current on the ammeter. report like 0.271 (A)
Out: 7 (A)
